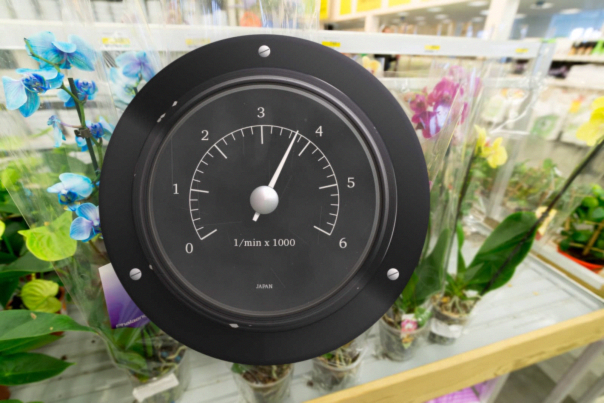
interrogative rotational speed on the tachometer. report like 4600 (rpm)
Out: 3700 (rpm)
